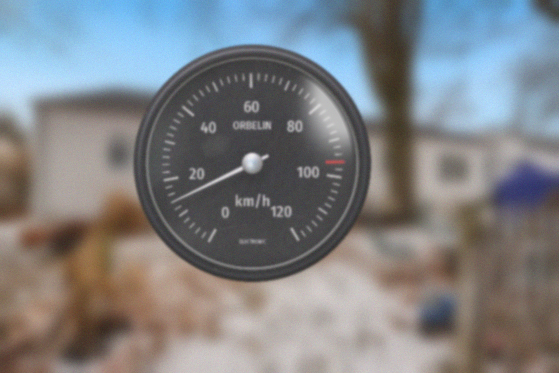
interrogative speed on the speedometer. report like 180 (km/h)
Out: 14 (km/h)
